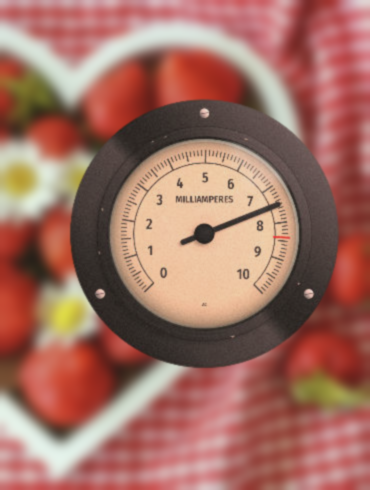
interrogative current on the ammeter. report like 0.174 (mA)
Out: 7.5 (mA)
